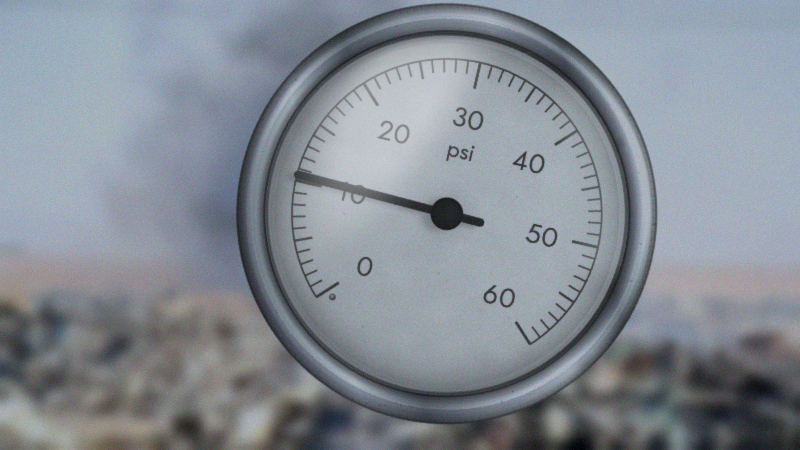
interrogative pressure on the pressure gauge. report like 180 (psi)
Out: 10.5 (psi)
